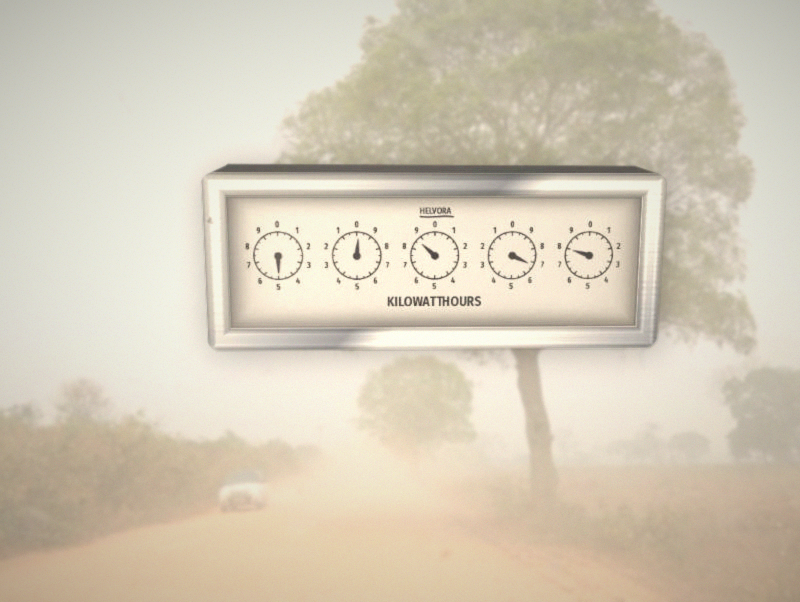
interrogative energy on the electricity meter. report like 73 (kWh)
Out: 49868 (kWh)
